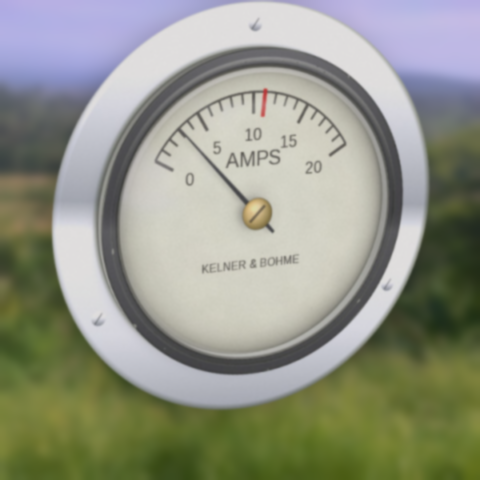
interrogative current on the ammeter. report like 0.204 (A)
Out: 3 (A)
